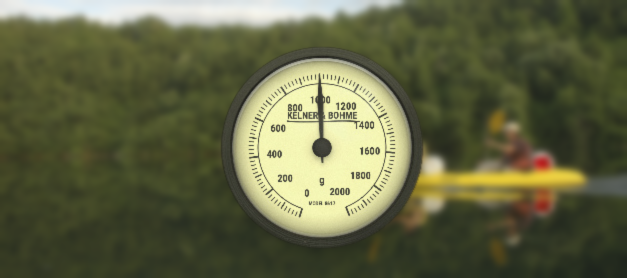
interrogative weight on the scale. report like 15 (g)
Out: 1000 (g)
